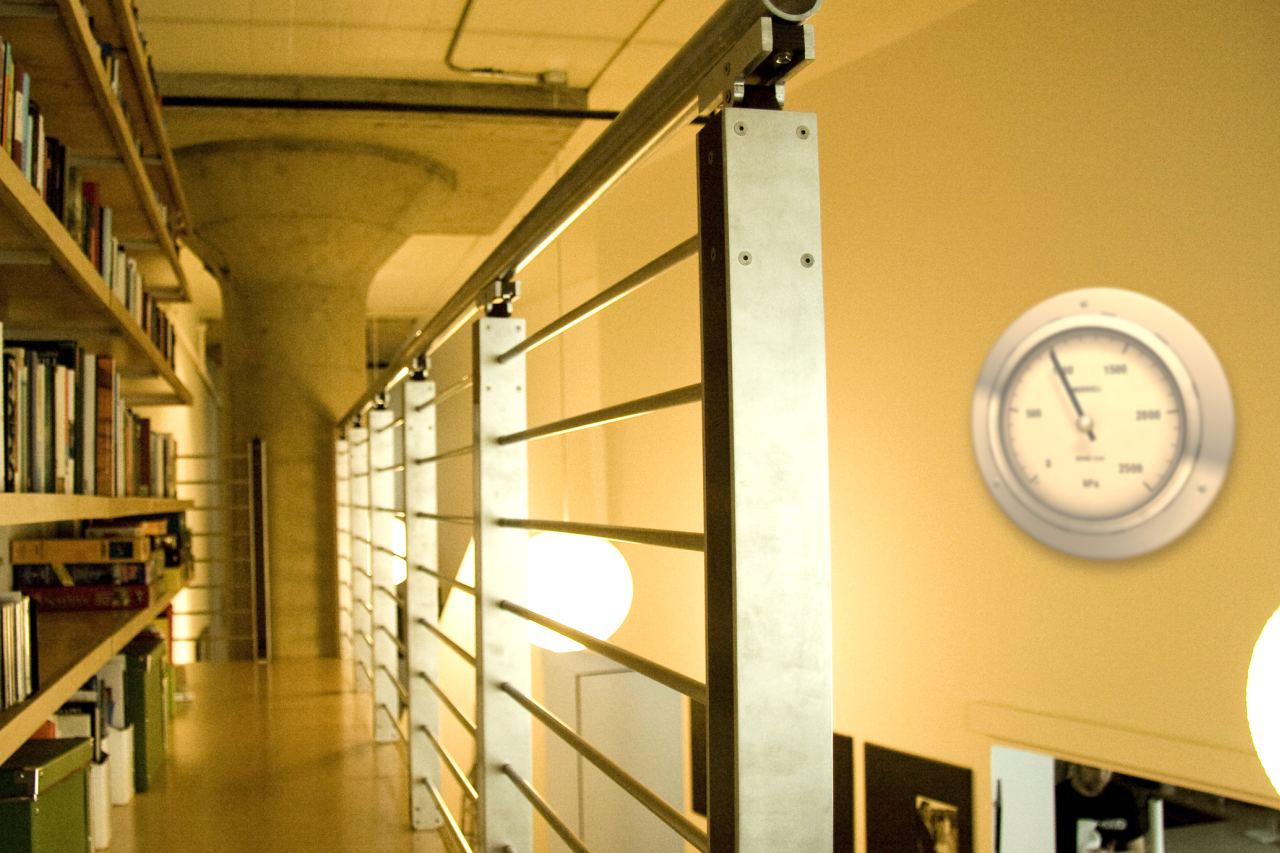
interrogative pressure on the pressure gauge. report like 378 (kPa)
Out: 1000 (kPa)
